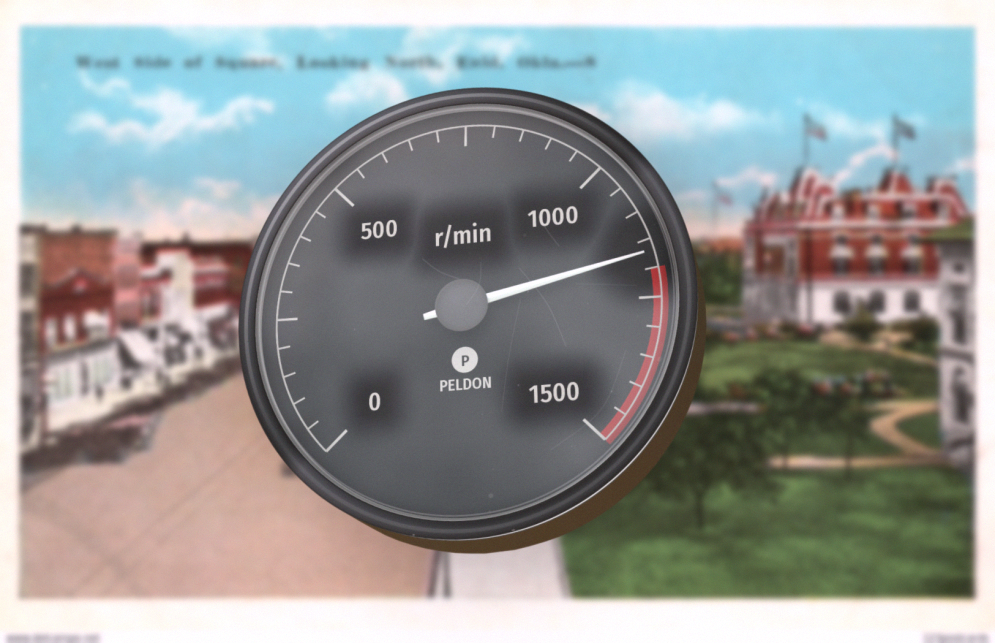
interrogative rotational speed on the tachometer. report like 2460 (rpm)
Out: 1175 (rpm)
